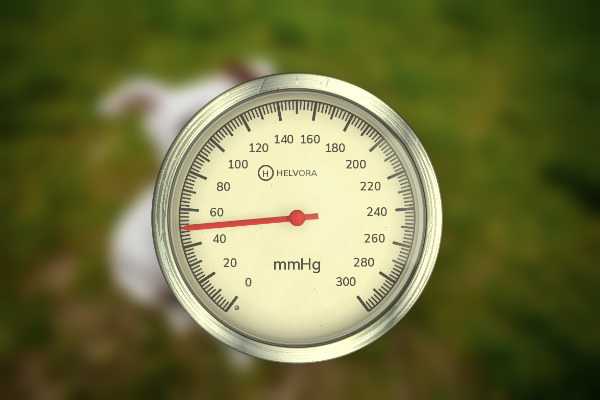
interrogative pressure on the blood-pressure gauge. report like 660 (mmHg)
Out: 50 (mmHg)
